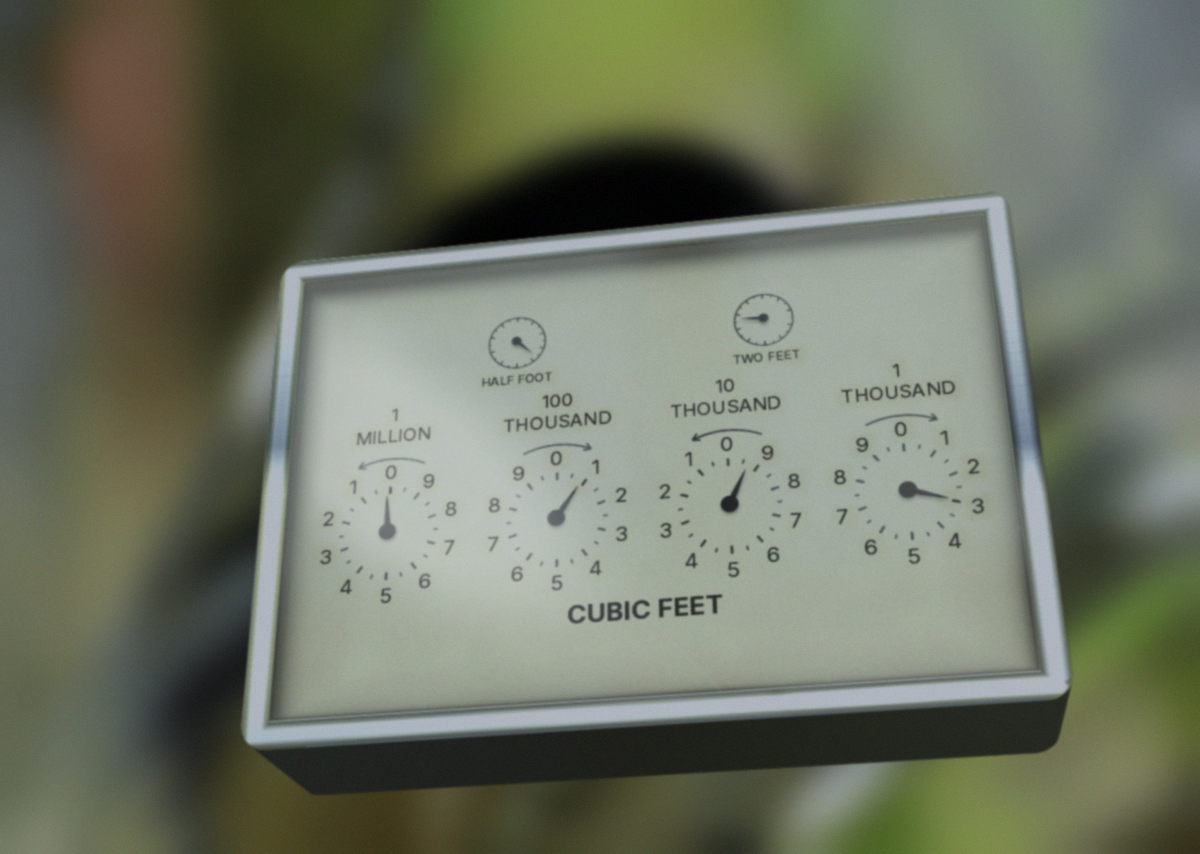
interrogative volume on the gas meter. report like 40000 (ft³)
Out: 9300 (ft³)
